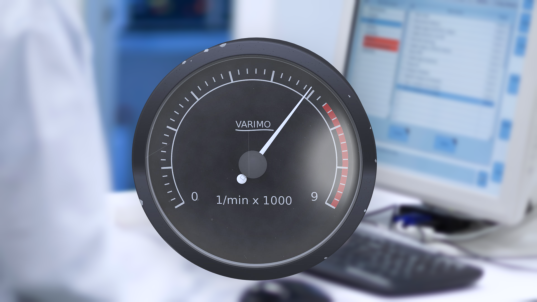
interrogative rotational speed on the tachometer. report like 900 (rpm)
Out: 5900 (rpm)
